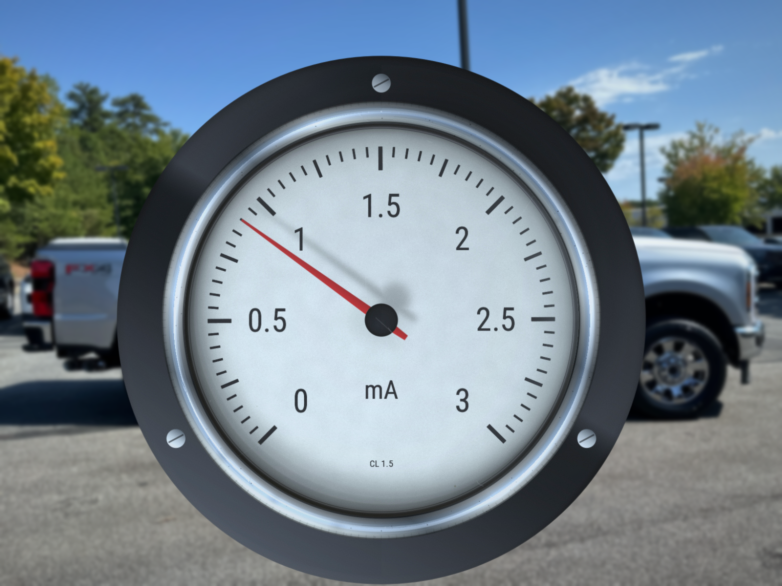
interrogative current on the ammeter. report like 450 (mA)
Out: 0.9 (mA)
